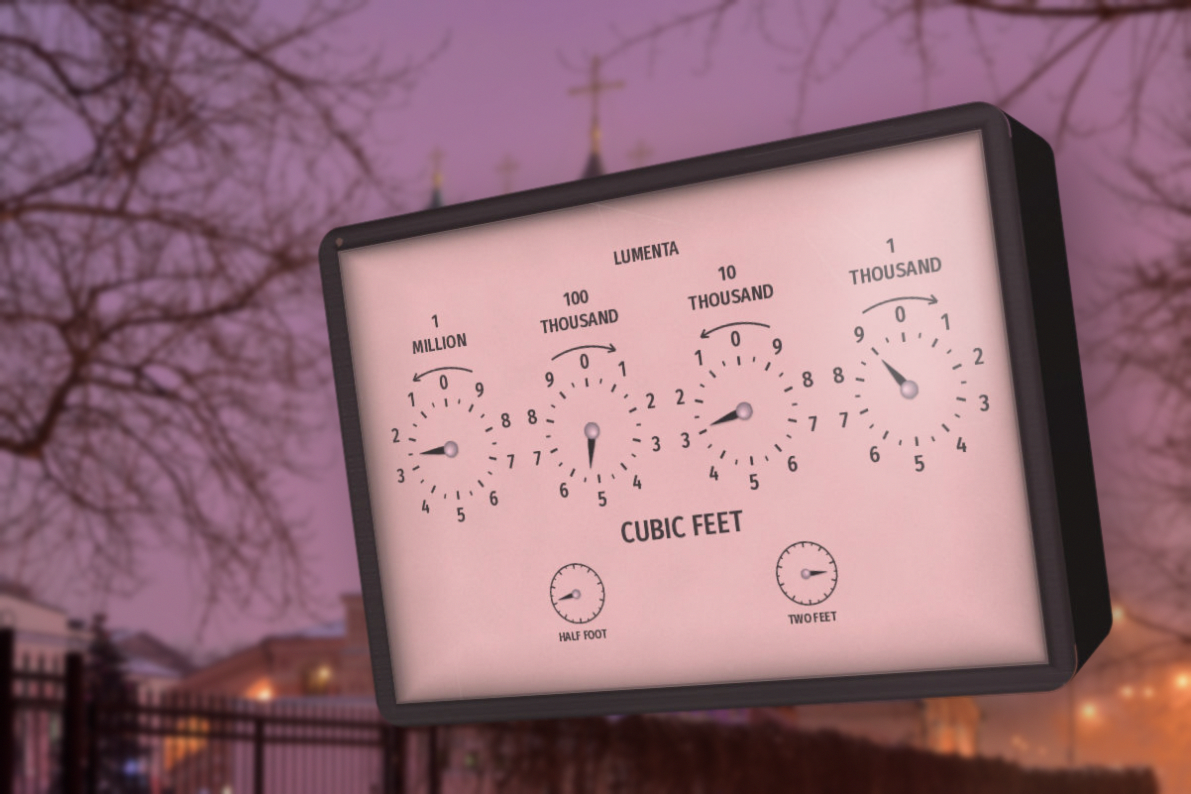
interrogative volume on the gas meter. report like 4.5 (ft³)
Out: 252900 (ft³)
